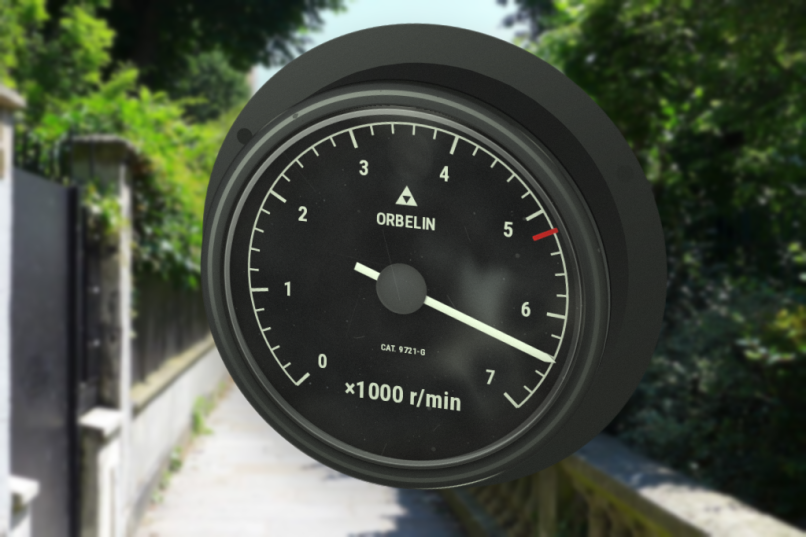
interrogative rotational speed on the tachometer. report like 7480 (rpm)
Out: 6400 (rpm)
